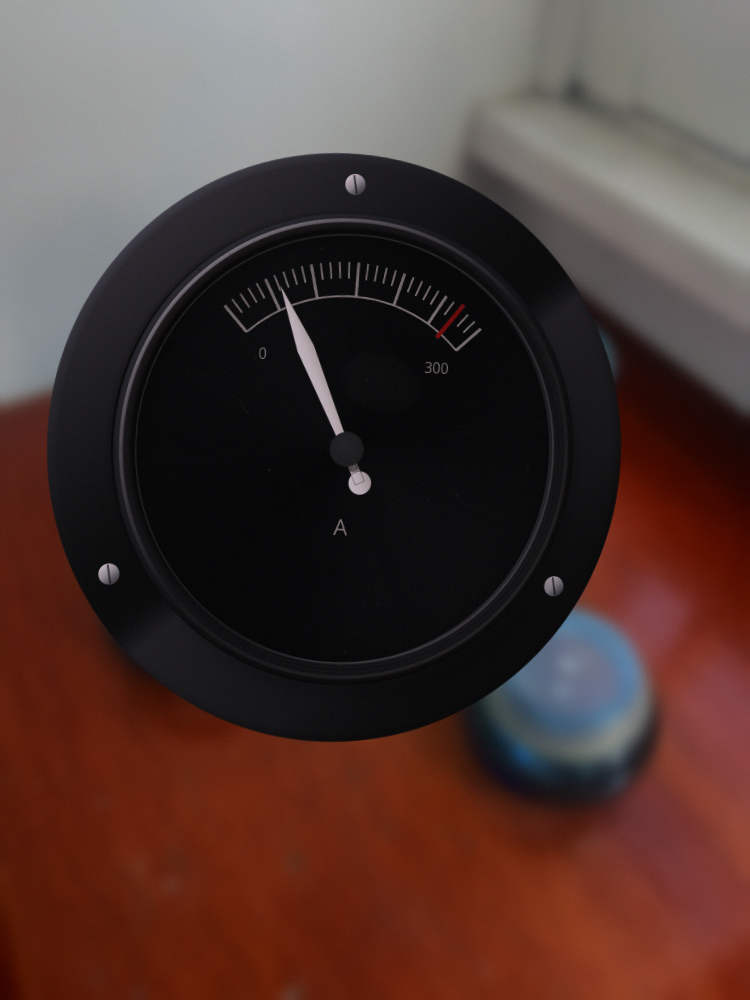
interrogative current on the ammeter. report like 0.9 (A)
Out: 60 (A)
